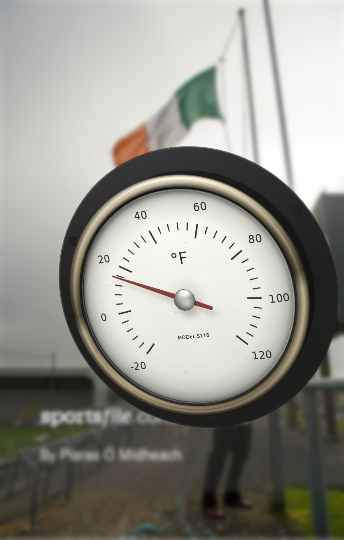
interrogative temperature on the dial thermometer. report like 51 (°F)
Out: 16 (°F)
